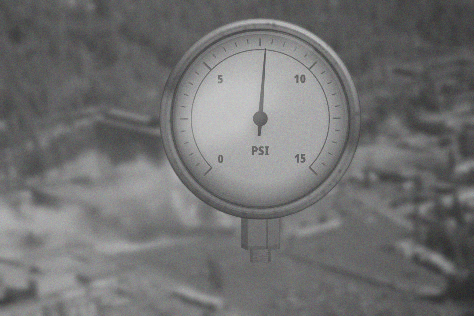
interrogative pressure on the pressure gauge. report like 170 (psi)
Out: 7.75 (psi)
